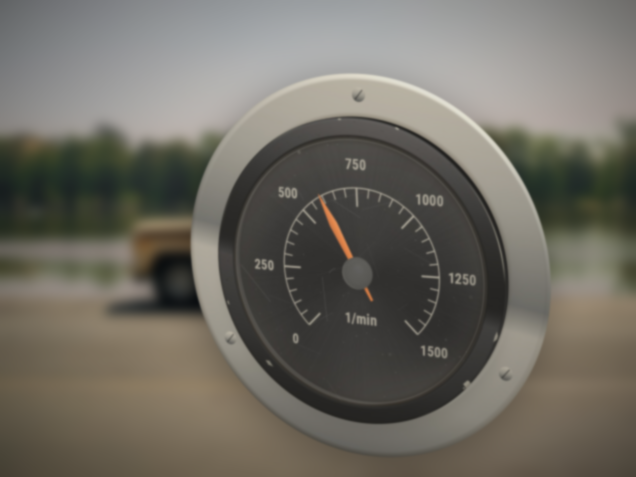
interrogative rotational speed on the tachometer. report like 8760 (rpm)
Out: 600 (rpm)
